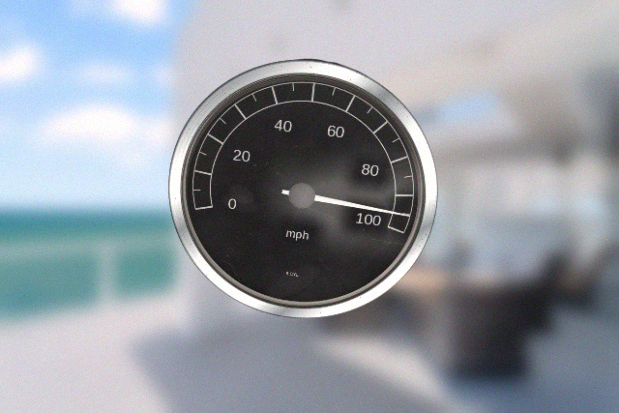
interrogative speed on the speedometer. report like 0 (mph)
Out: 95 (mph)
